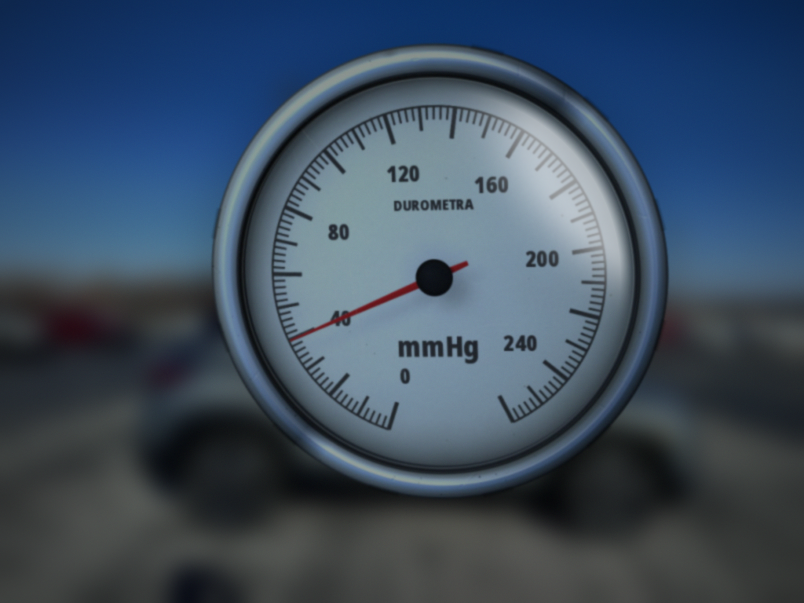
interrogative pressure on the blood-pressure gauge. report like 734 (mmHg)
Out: 40 (mmHg)
